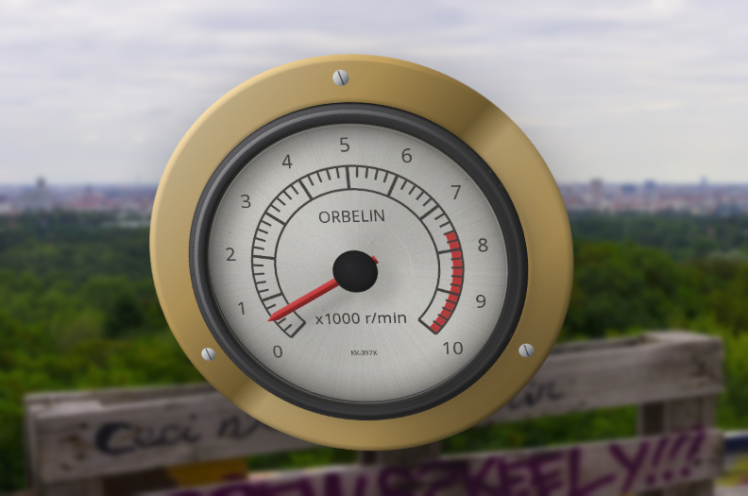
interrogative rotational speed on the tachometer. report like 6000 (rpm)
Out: 600 (rpm)
